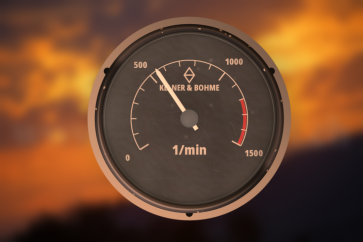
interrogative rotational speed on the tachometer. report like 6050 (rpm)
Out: 550 (rpm)
